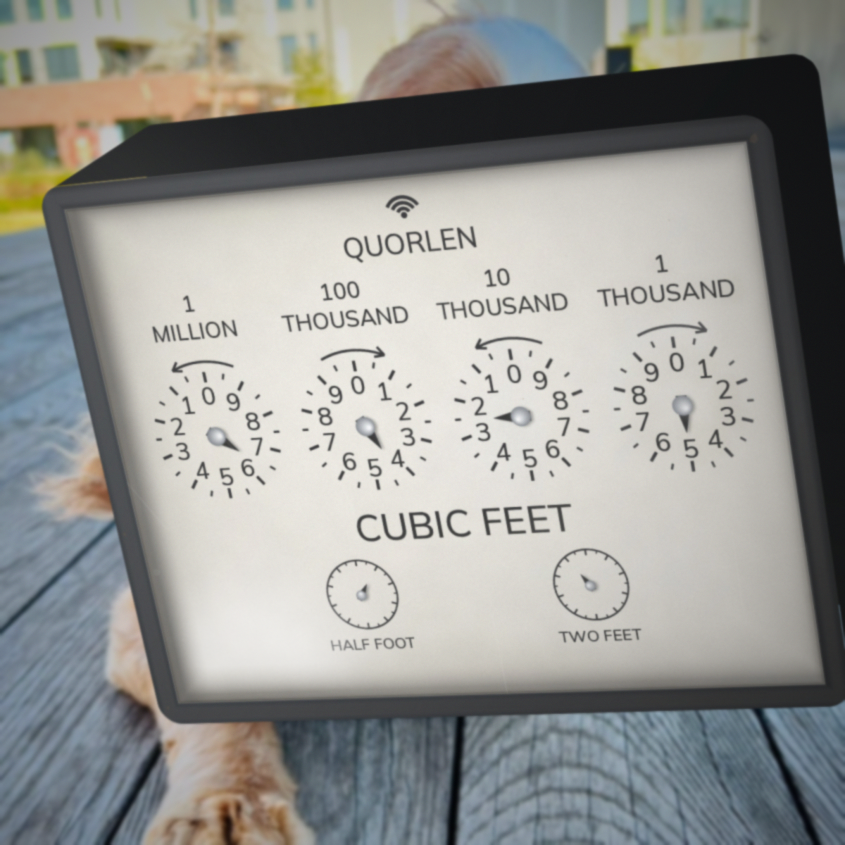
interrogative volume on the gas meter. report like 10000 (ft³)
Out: 642500 (ft³)
